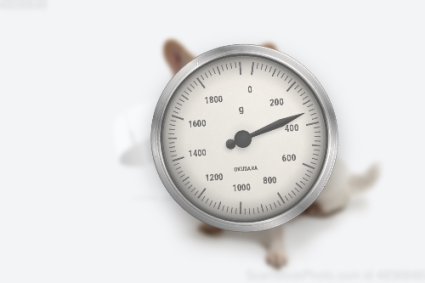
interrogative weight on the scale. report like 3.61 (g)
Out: 340 (g)
